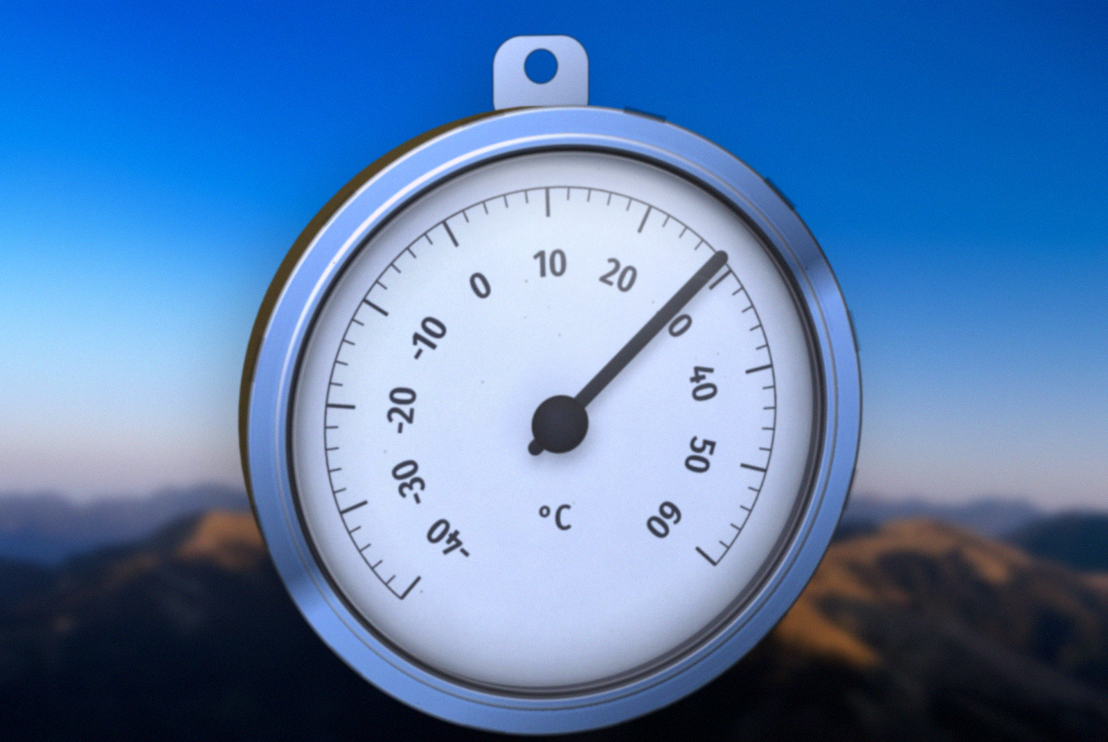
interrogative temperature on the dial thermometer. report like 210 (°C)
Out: 28 (°C)
